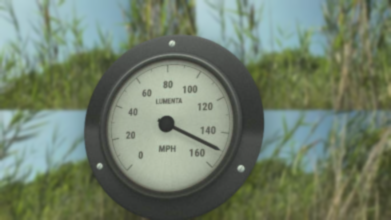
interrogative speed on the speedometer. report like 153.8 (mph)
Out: 150 (mph)
